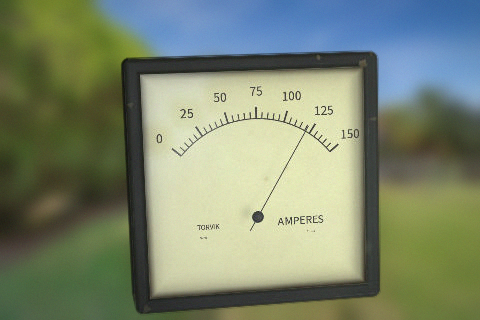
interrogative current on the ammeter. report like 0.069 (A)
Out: 120 (A)
